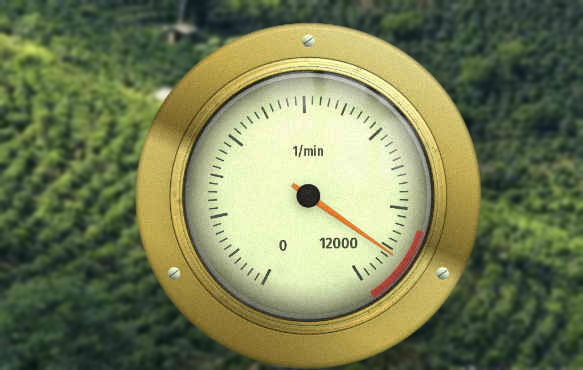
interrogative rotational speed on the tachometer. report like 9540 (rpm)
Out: 11100 (rpm)
